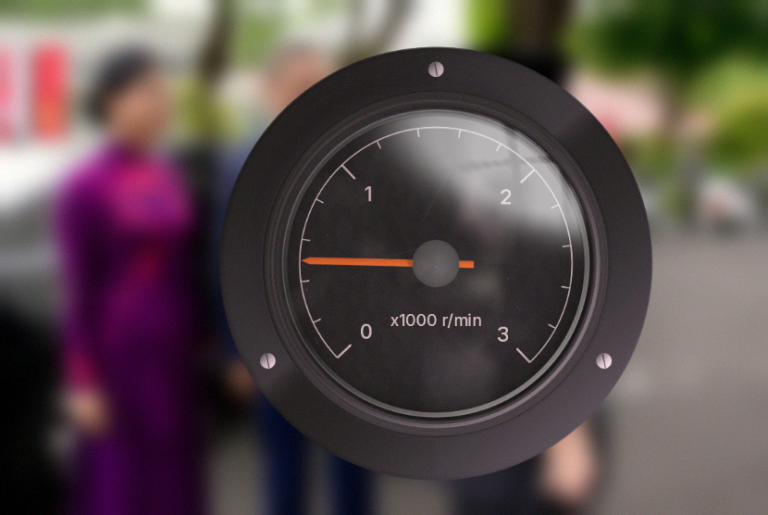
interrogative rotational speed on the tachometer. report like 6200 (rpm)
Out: 500 (rpm)
